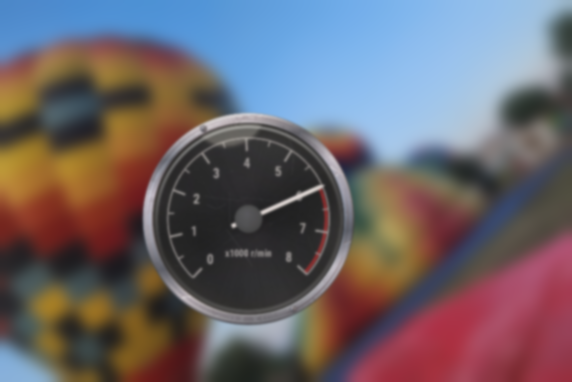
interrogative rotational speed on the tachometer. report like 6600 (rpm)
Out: 6000 (rpm)
